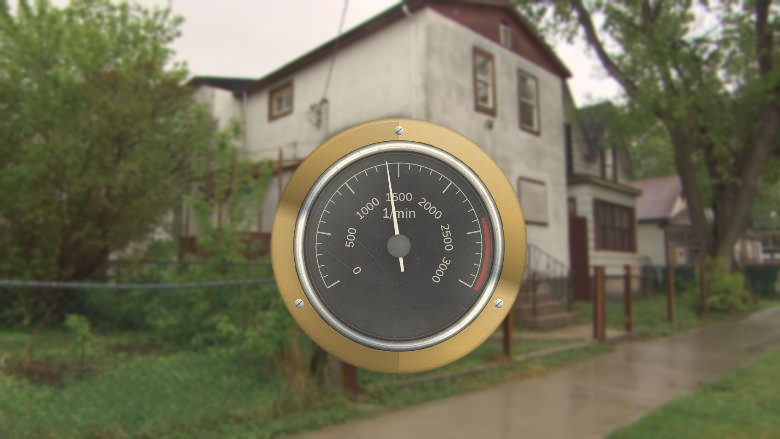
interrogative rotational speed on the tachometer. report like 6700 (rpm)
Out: 1400 (rpm)
